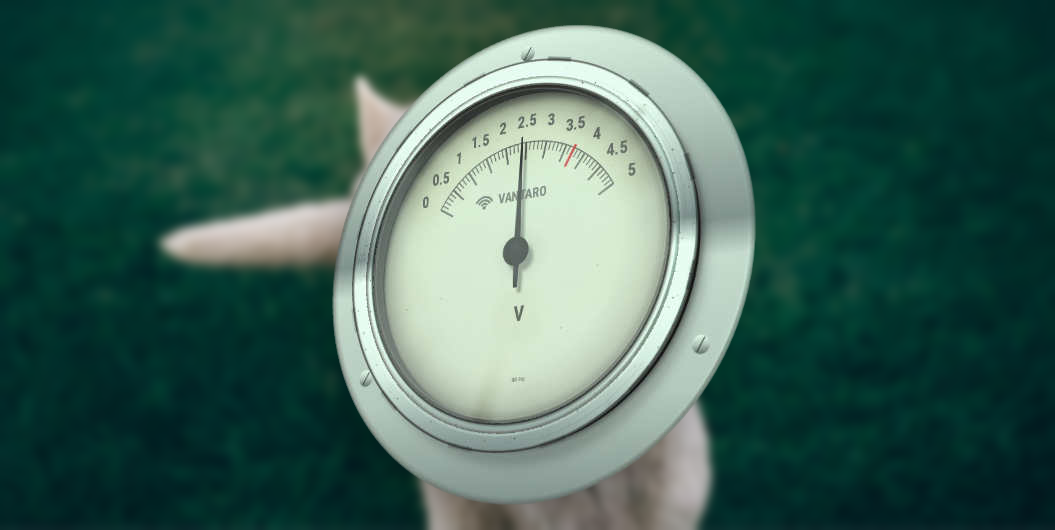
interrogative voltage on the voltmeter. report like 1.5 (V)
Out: 2.5 (V)
